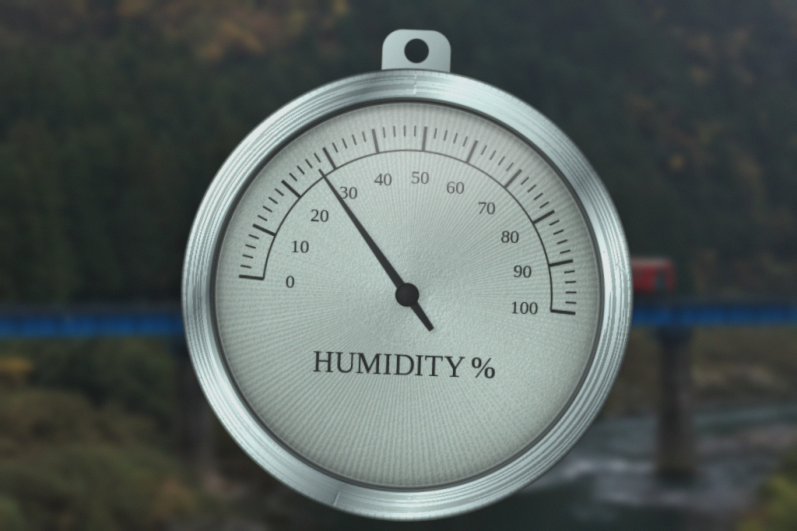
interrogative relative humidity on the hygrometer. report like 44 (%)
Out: 27 (%)
